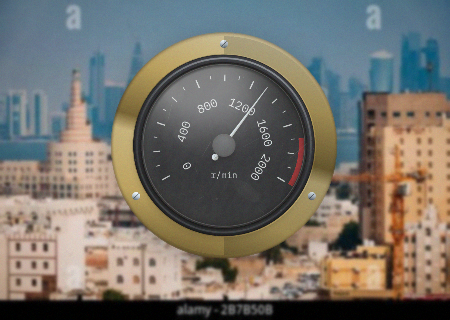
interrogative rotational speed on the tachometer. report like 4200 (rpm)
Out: 1300 (rpm)
